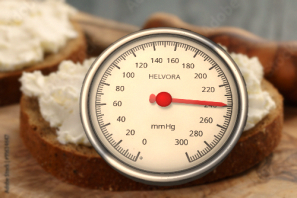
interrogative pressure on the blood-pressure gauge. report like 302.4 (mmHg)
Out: 240 (mmHg)
